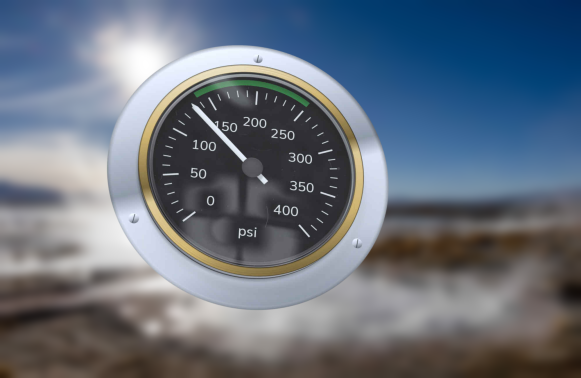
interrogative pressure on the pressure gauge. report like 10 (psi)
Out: 130 (psi)
